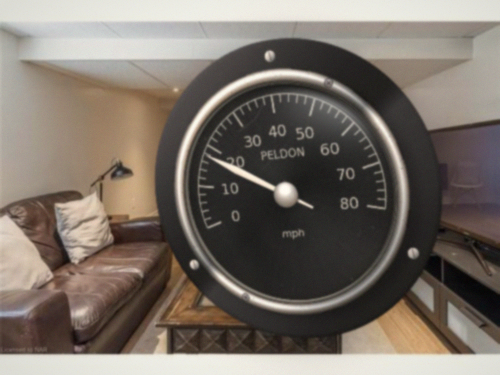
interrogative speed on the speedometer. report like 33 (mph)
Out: 18 (mph)
